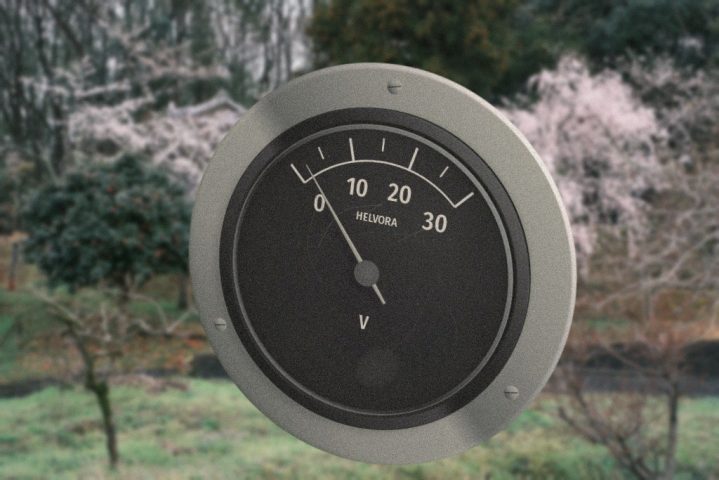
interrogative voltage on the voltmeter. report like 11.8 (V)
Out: 2.5 (V)
